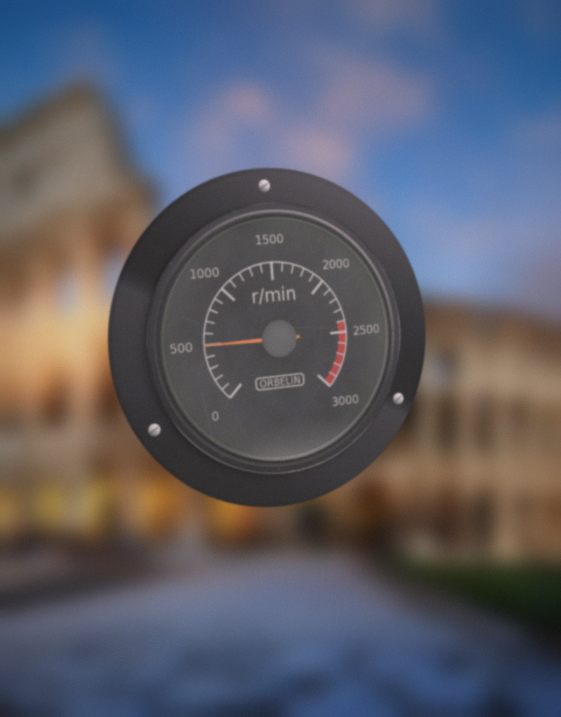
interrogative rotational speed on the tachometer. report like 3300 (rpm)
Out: 500 (rpm)
